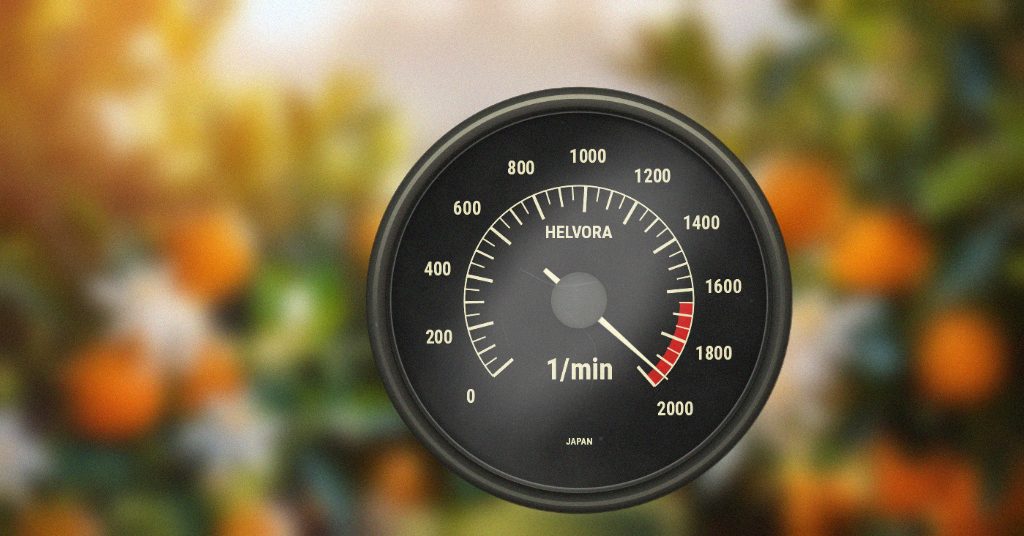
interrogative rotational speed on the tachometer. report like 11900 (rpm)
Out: 1950 (rpm)
